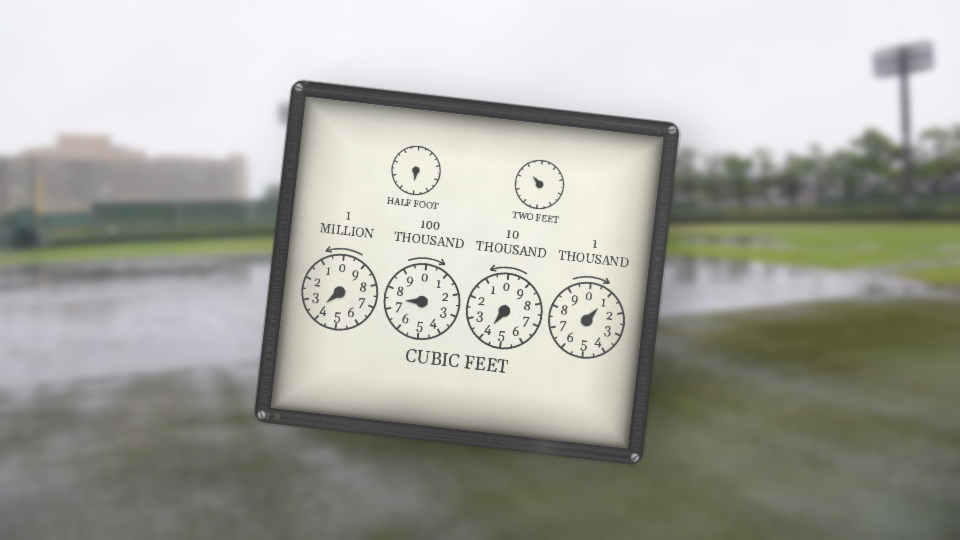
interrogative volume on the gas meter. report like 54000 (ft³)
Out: 374100 (ft³)
